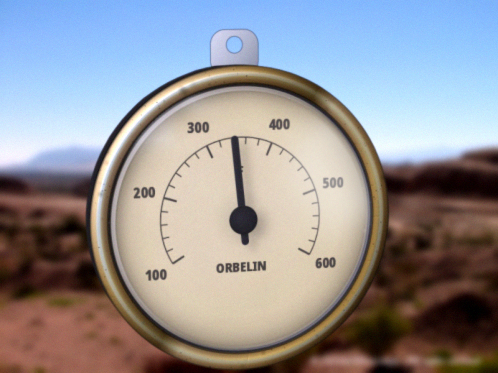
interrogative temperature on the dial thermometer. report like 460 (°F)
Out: 340 (°F)
